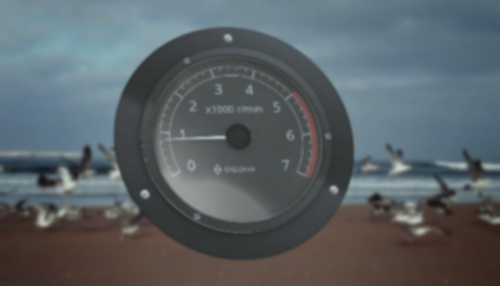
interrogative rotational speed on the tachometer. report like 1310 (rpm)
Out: 800 (rpm)
